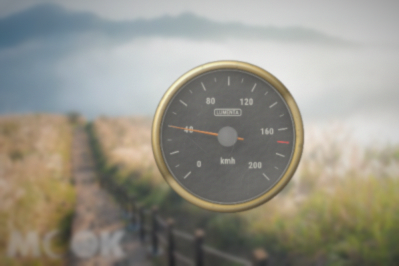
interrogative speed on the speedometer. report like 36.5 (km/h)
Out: 40 (km/h)
